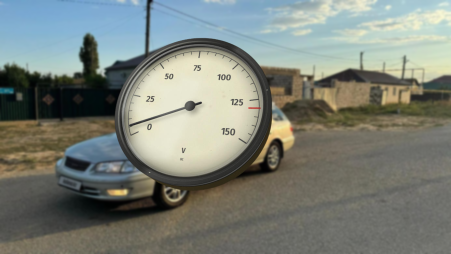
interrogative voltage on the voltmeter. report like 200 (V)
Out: 5 (V)
